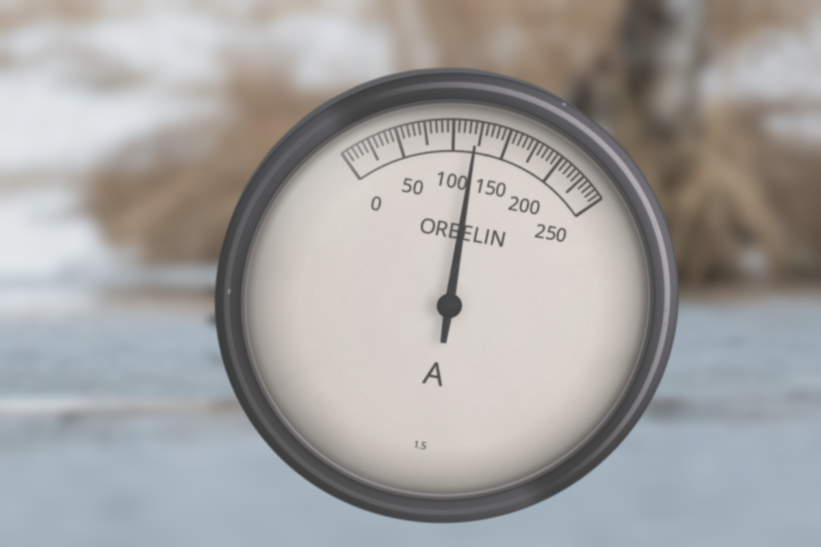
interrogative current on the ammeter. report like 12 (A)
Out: 120 (A)
